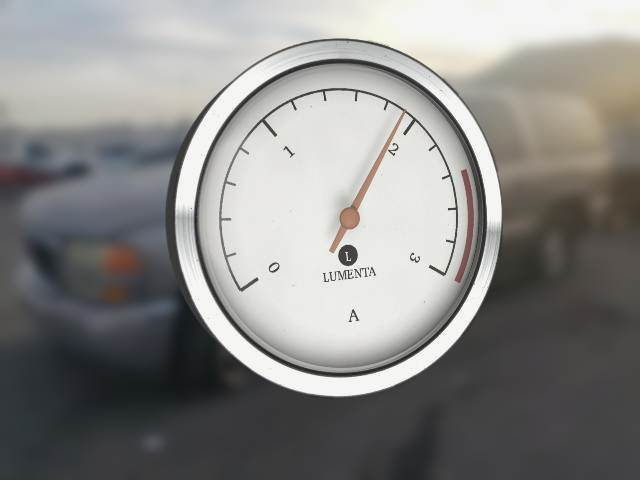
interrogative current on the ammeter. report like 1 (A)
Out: 1.9 (A)
